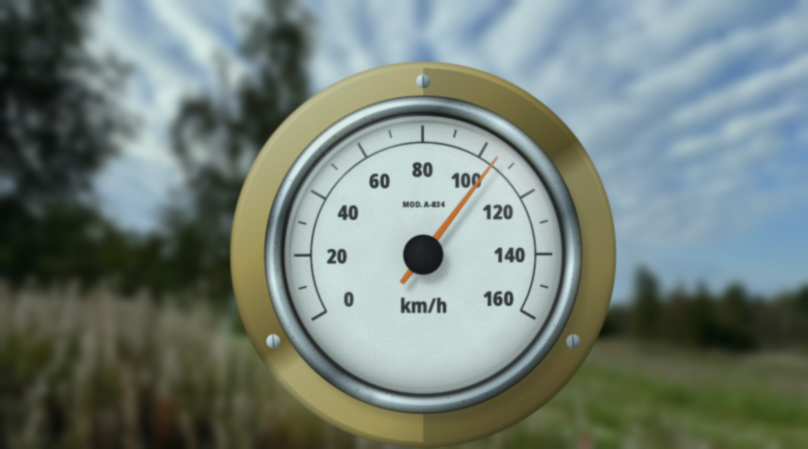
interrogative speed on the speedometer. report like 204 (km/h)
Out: 105 (km/h)
